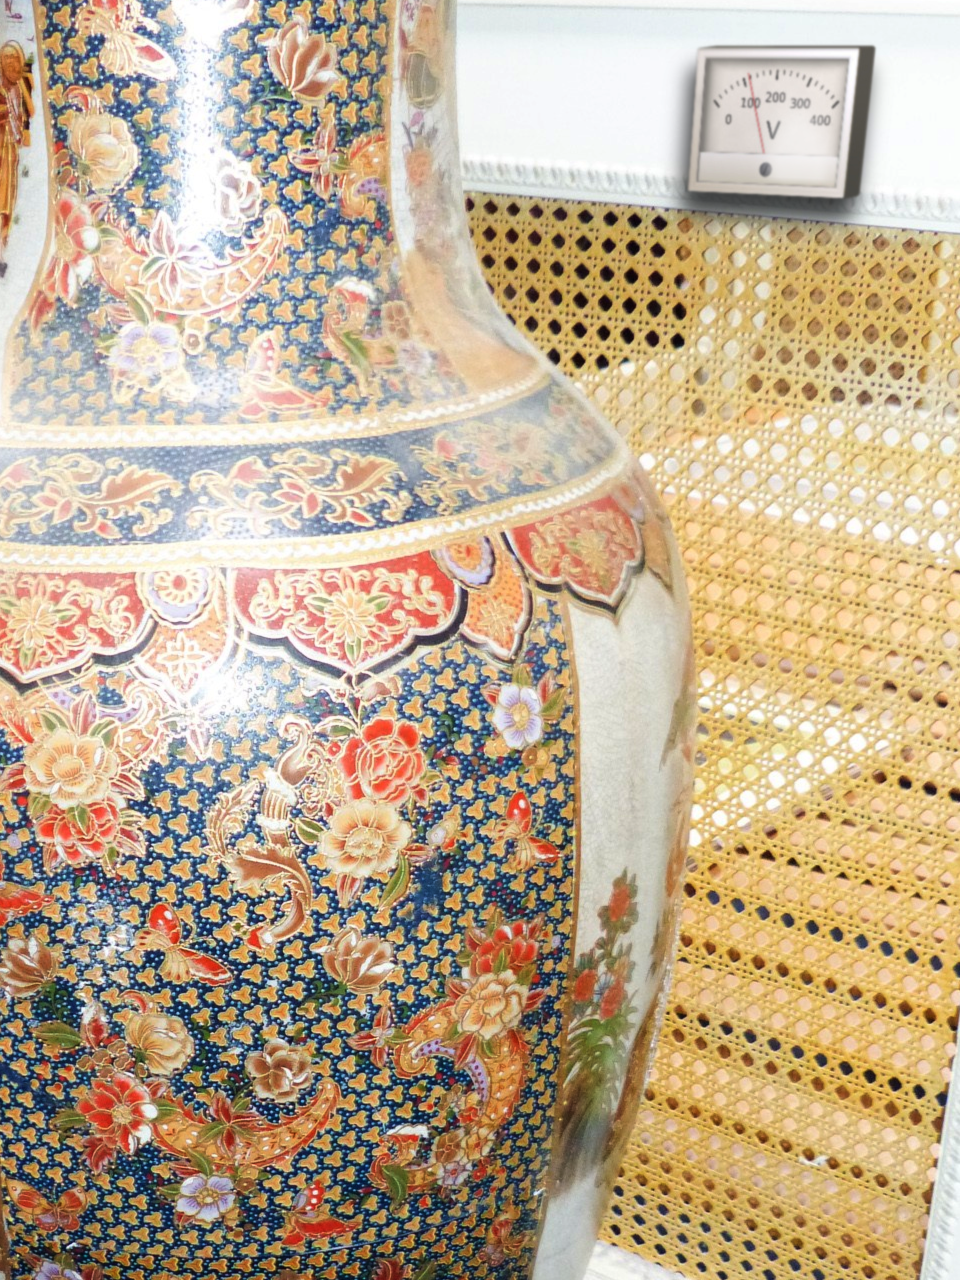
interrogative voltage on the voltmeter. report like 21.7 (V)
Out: 120 (V)
